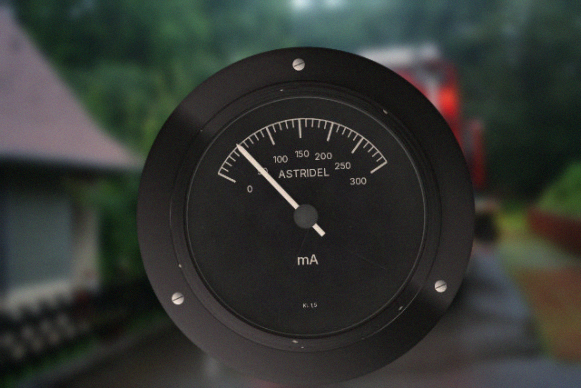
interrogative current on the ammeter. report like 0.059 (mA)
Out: 50 (mA)
